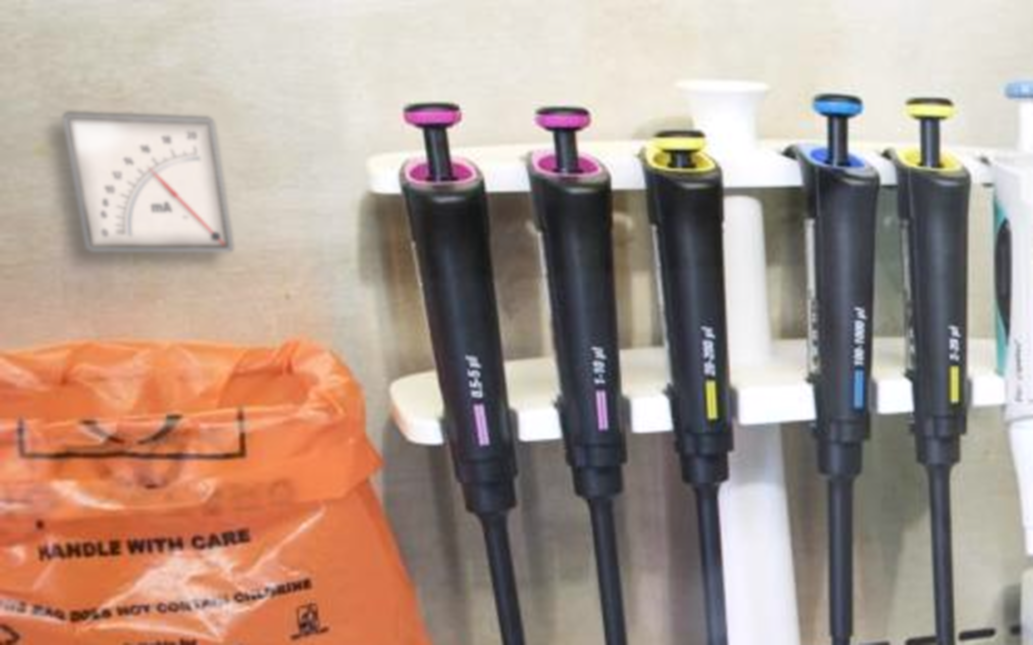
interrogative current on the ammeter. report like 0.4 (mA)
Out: 15 (mA)
